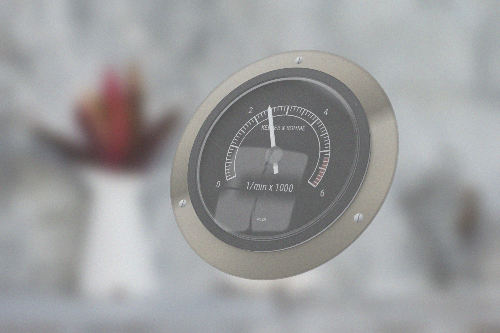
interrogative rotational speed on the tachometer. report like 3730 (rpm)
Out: 2500 (rpm)
